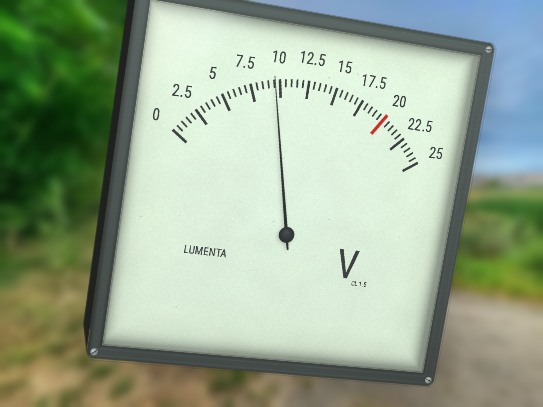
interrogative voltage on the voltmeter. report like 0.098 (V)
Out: 9.5 (V)
